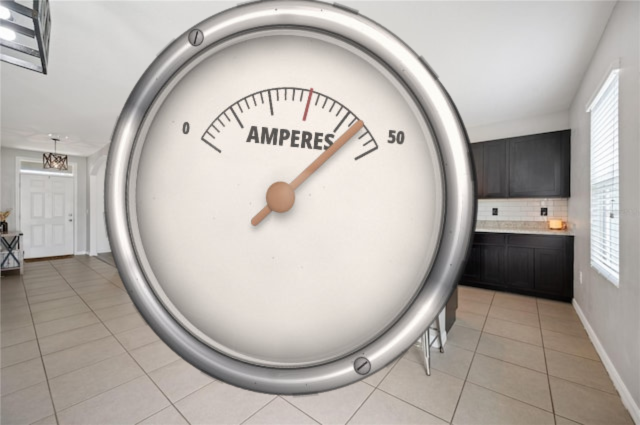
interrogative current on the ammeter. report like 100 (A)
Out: 44 (A)
